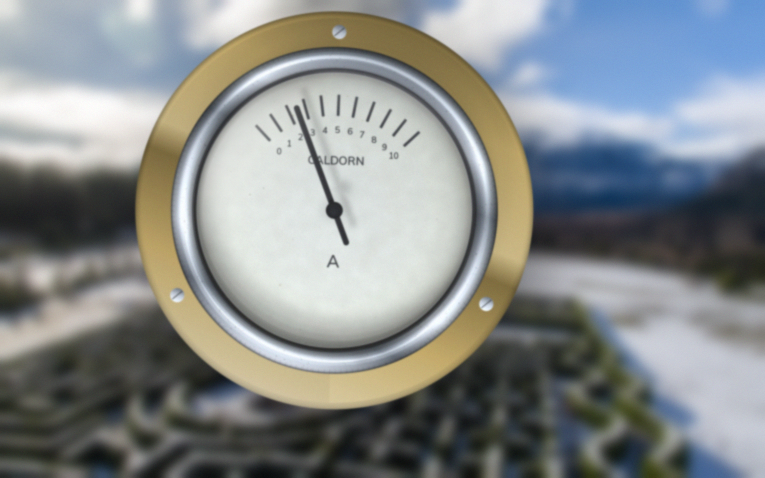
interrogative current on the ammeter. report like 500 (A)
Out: 2.5 (A)
